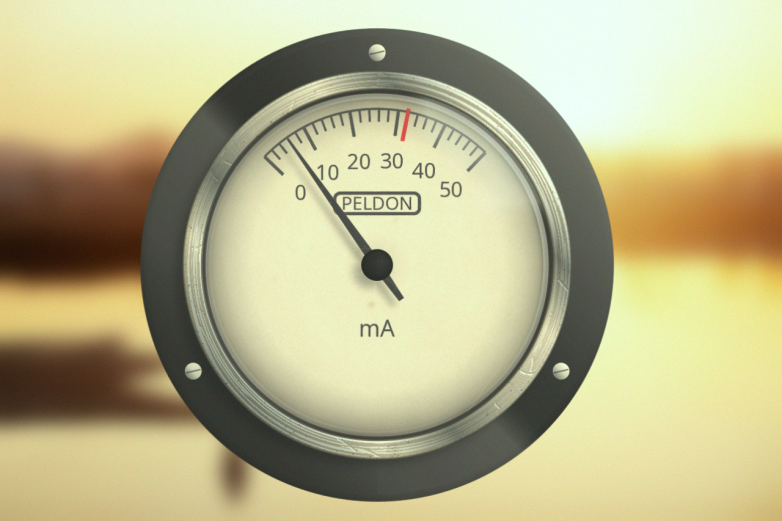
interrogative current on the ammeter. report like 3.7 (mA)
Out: 6 (mA)
